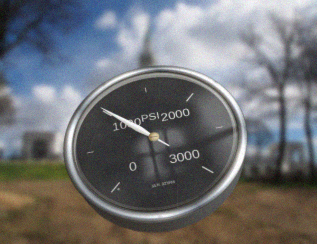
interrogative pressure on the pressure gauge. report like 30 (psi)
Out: 1000 (psi)
